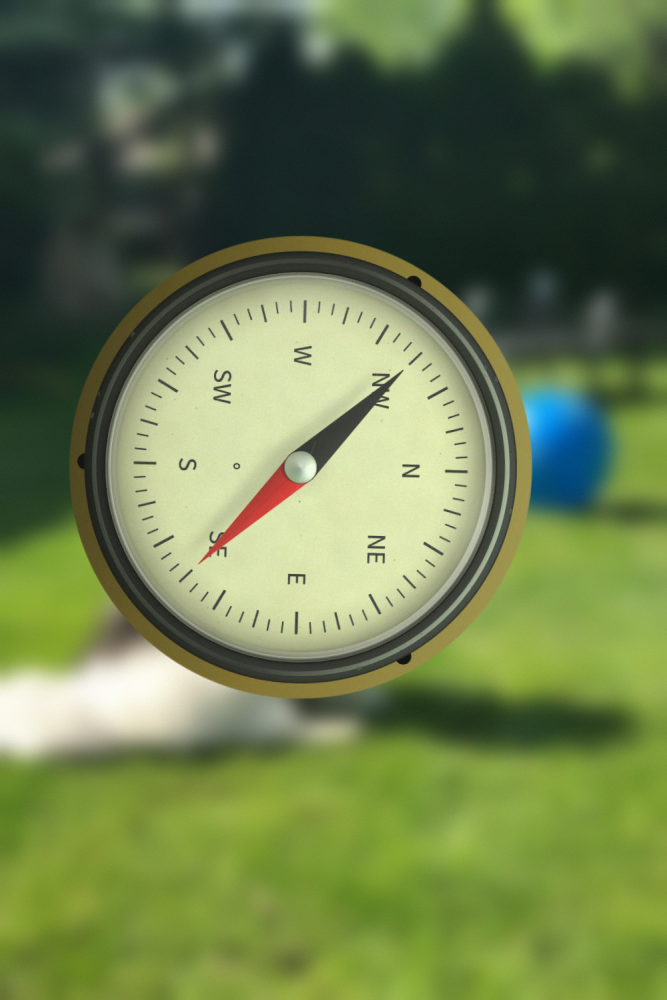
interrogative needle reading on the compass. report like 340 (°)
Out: 135 (°)
